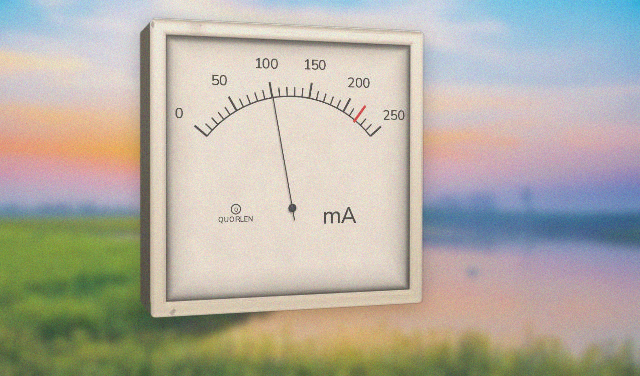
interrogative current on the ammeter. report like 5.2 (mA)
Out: 100 (mA)
